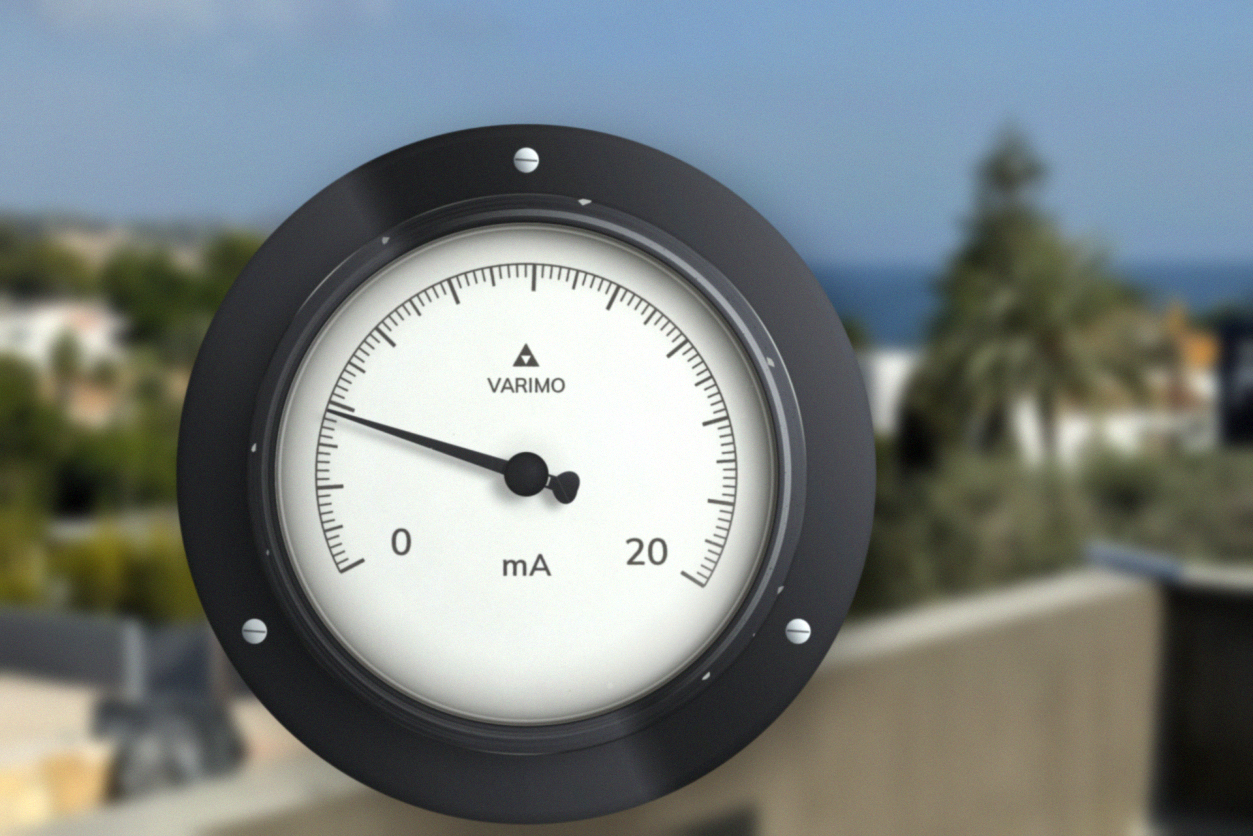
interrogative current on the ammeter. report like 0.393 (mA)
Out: 3.8 (mA)
